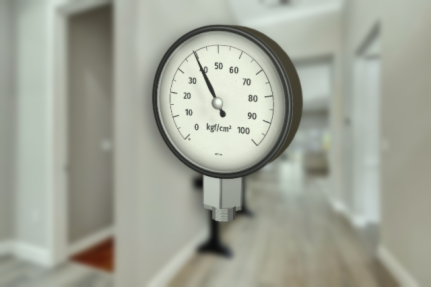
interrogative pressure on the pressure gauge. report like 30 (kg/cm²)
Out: 40 (kg/cm²)
